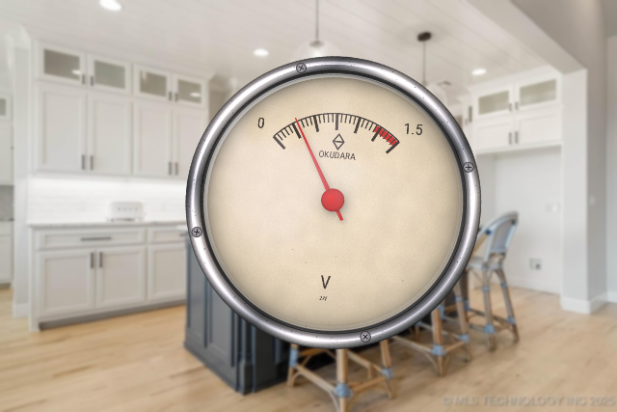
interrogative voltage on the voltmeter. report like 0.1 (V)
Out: 0.3 (V)
